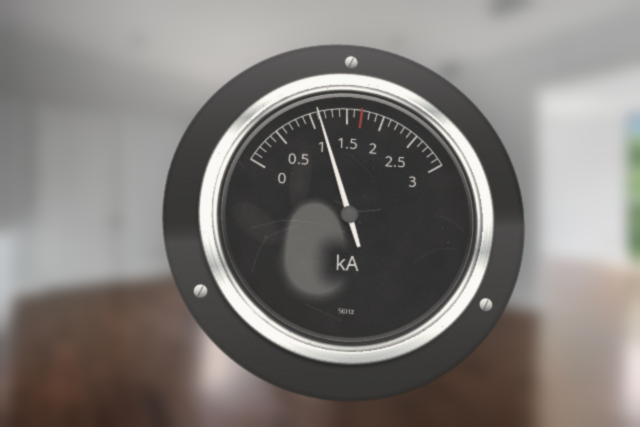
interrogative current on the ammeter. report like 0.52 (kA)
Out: 1.1 (kA)
